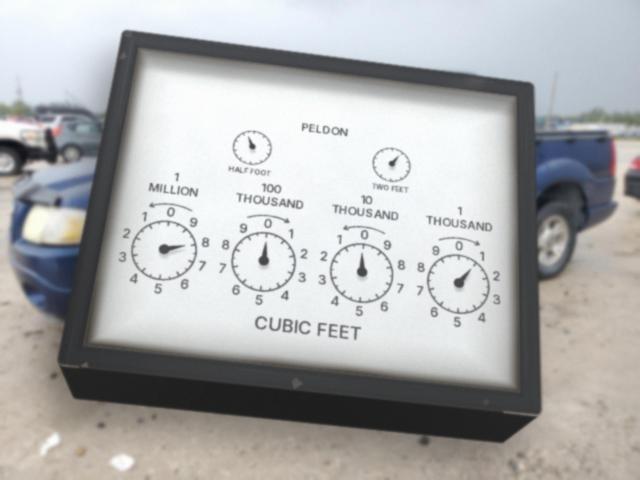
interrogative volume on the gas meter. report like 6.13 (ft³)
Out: 800100 (ft³)
